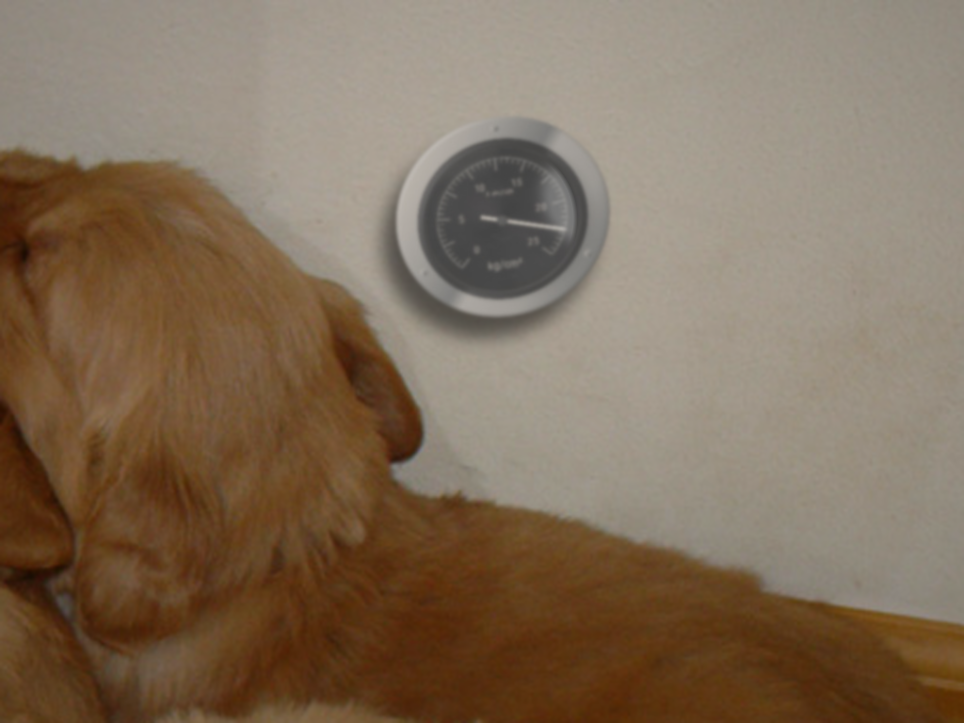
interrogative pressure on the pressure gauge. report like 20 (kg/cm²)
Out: 22.5 (kg/cm²)
